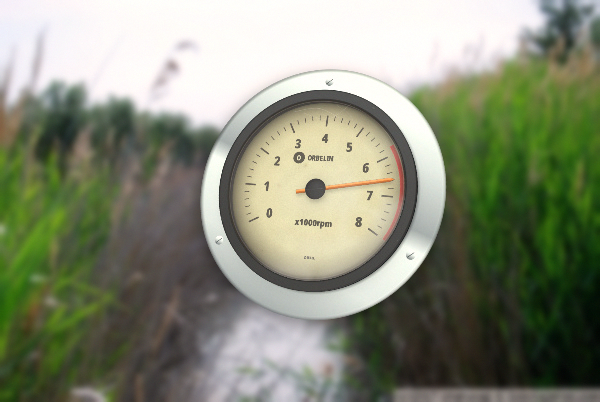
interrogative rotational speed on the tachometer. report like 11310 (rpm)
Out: 6600 (rpm)
